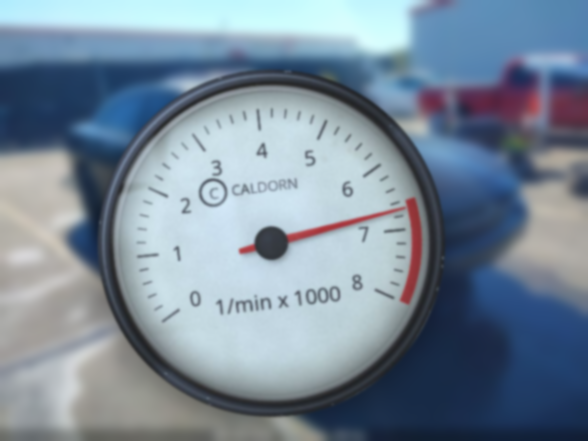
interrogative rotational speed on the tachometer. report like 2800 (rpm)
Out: 6700 (rpm)
